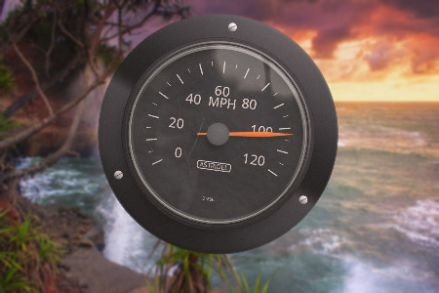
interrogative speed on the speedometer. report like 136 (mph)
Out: 102.5 (mph)
